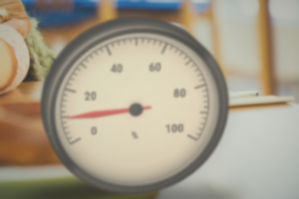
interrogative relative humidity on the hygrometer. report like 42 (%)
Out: 10 (%)
